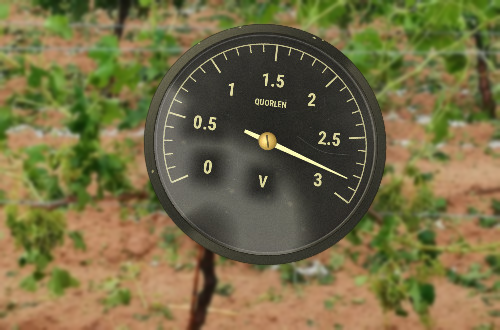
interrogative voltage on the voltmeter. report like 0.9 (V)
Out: 2.85 (V)
